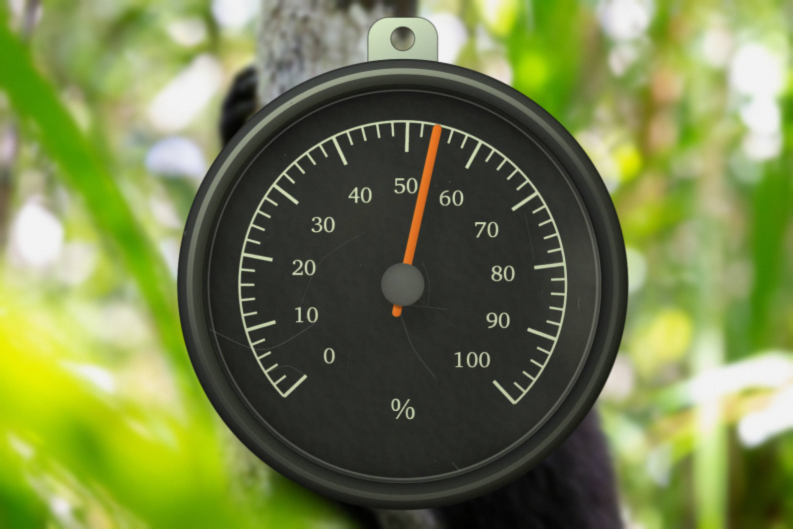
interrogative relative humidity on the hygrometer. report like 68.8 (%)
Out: 54 (%)
